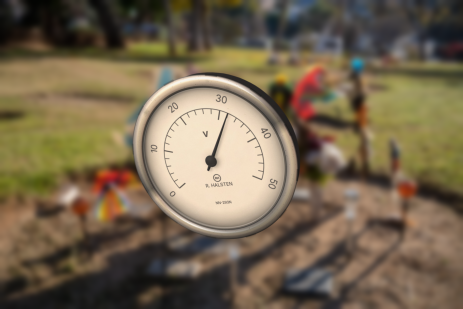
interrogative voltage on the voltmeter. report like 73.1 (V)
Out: 32 (V)
